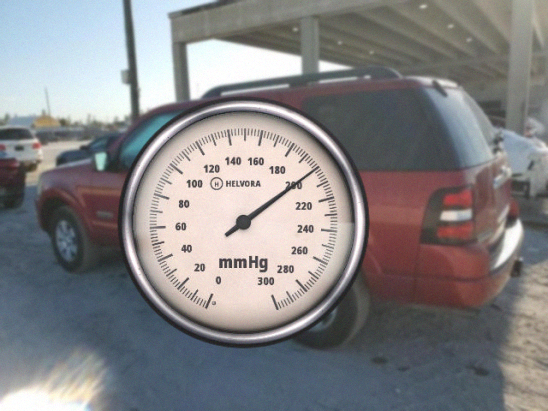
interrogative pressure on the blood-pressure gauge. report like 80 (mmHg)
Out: 200 (mmHg)
